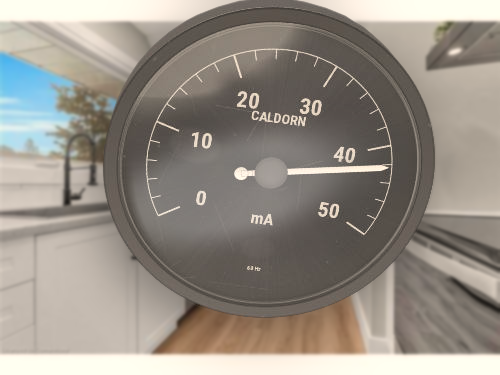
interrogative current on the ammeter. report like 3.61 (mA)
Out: 42 (mA)
